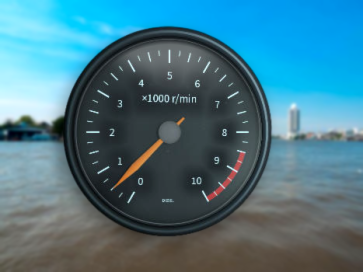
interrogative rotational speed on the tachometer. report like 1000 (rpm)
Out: 500 (rpm)
